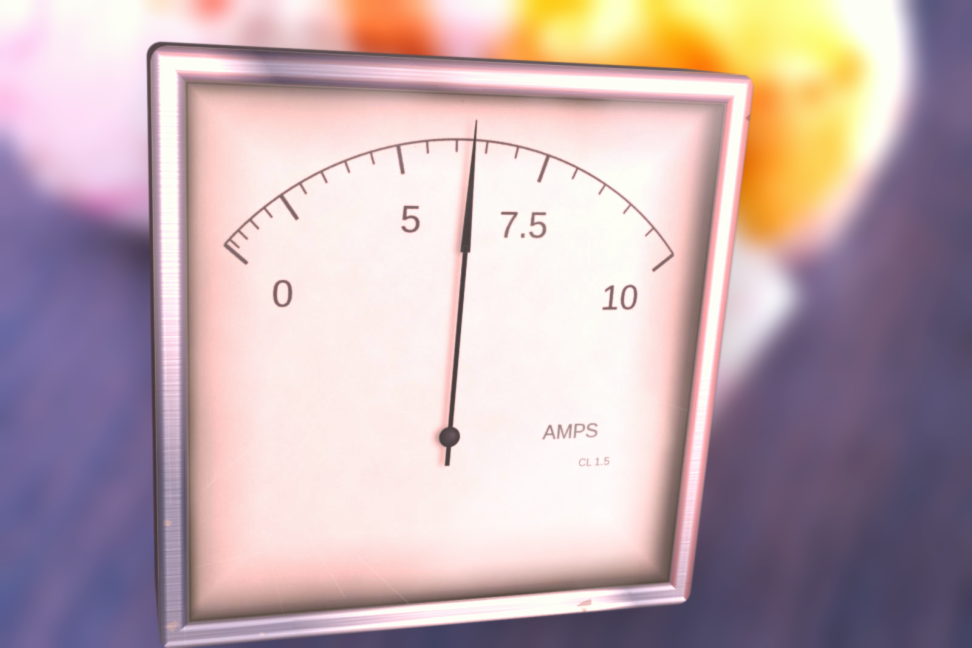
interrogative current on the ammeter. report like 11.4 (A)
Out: 6.25 (A)
